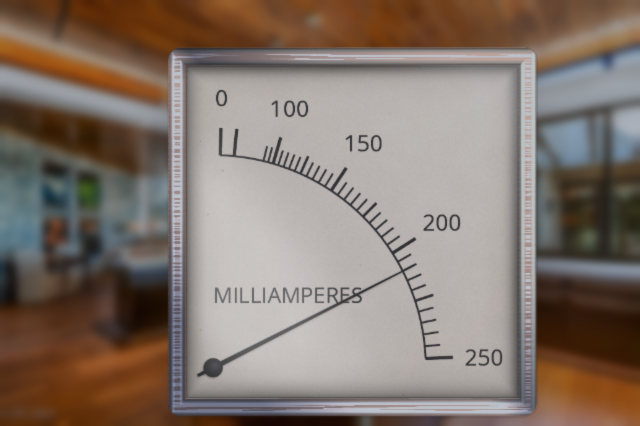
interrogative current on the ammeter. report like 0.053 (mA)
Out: 210 (mA)
